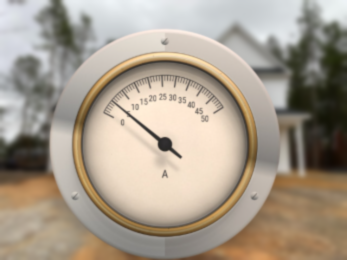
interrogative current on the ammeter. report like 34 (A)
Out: 5 (A)
